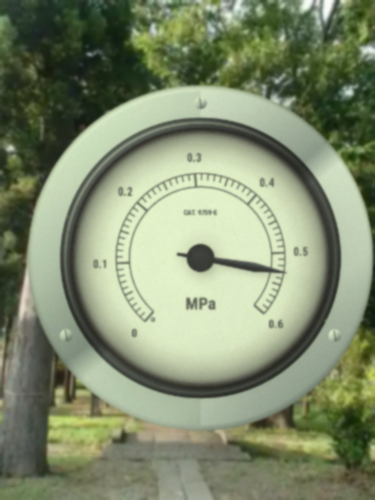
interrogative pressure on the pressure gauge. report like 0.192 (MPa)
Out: 0.53 (MPa)
